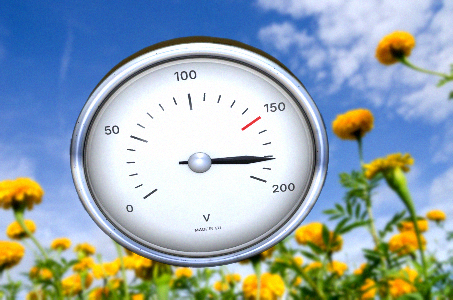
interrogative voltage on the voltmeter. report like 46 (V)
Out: 180 (V)
